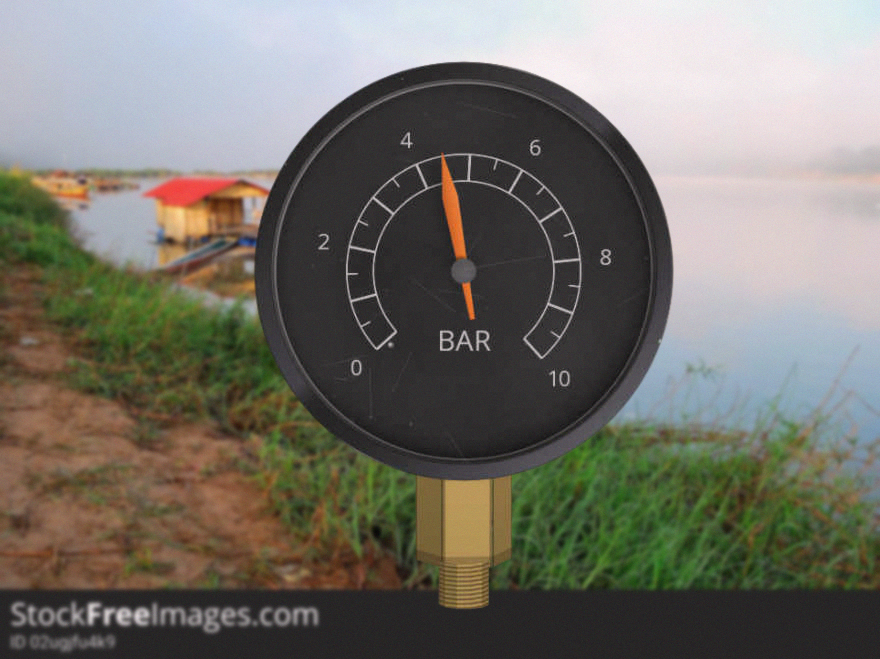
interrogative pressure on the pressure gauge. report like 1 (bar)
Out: 4.5 (bar)
